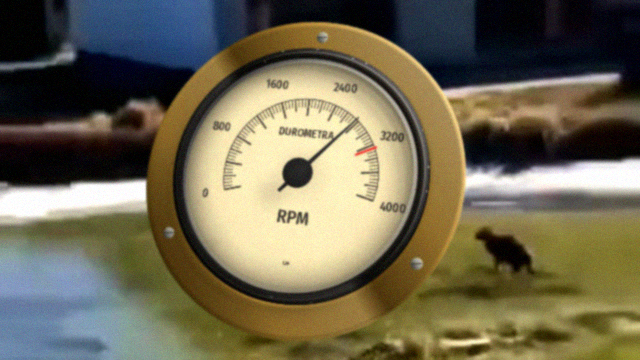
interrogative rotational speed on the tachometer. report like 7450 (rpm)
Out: 2800 (rpm)
